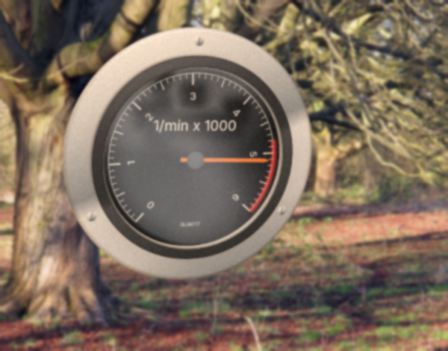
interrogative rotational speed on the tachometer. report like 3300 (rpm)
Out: 5100 (rpm)
